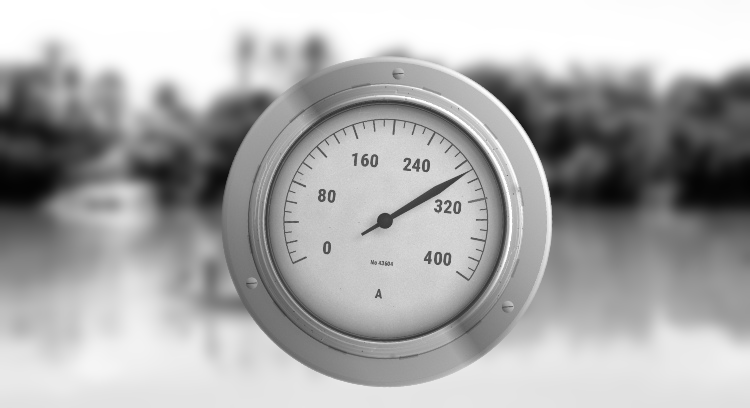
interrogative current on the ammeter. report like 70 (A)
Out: 290 (A)
